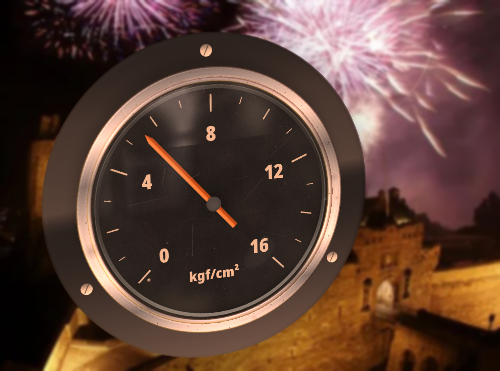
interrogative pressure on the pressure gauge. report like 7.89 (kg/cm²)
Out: 5.5 (kg/cm²)
